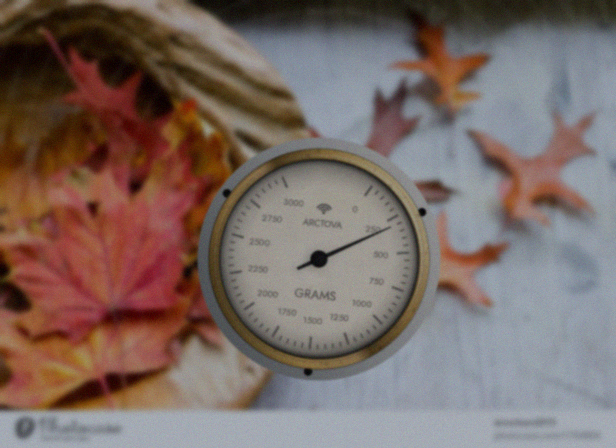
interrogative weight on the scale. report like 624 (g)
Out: 300 (g)
